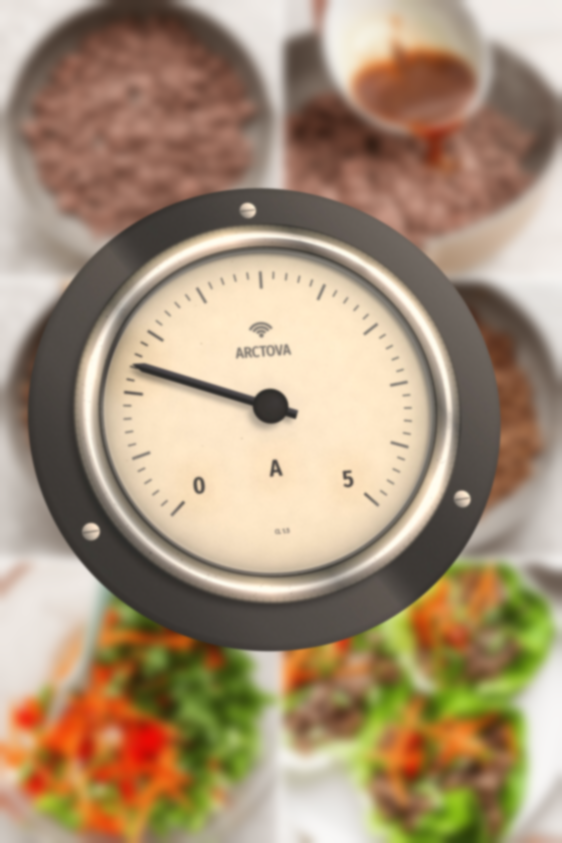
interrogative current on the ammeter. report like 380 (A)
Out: 1.2 (A)
